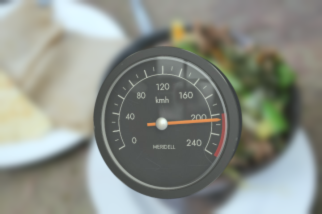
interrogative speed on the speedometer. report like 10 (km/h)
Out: 205 (km/h)
